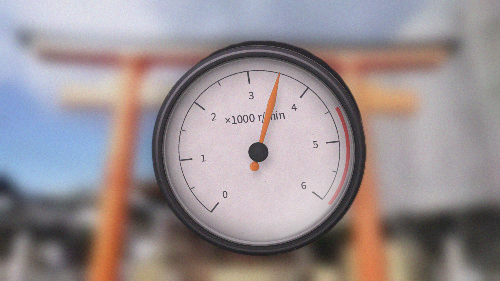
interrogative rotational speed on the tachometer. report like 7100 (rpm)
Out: 3500 (rpm)
